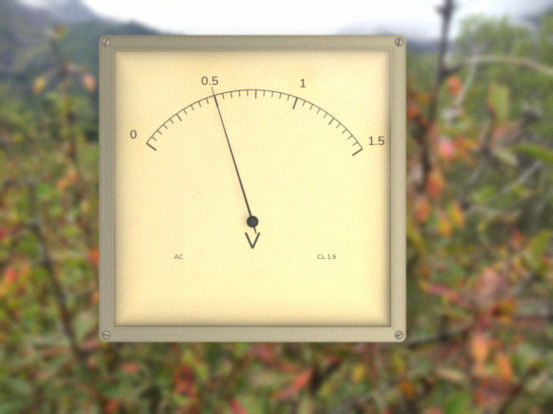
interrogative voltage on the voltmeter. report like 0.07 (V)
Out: 0.5 (V)
